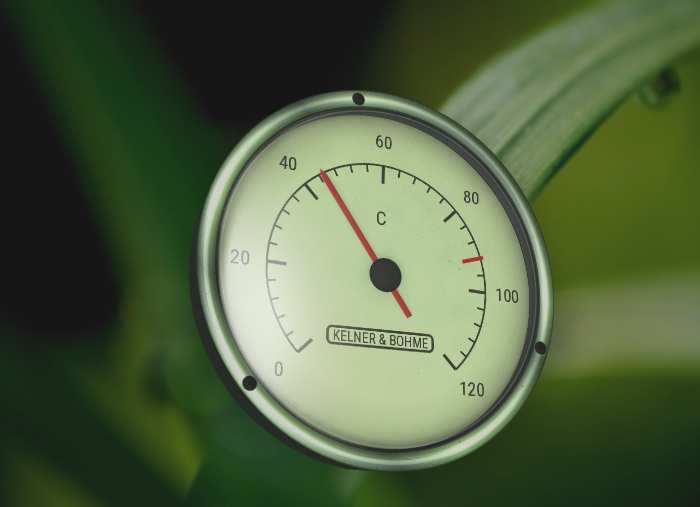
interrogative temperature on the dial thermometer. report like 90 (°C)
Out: 44 (°C)
